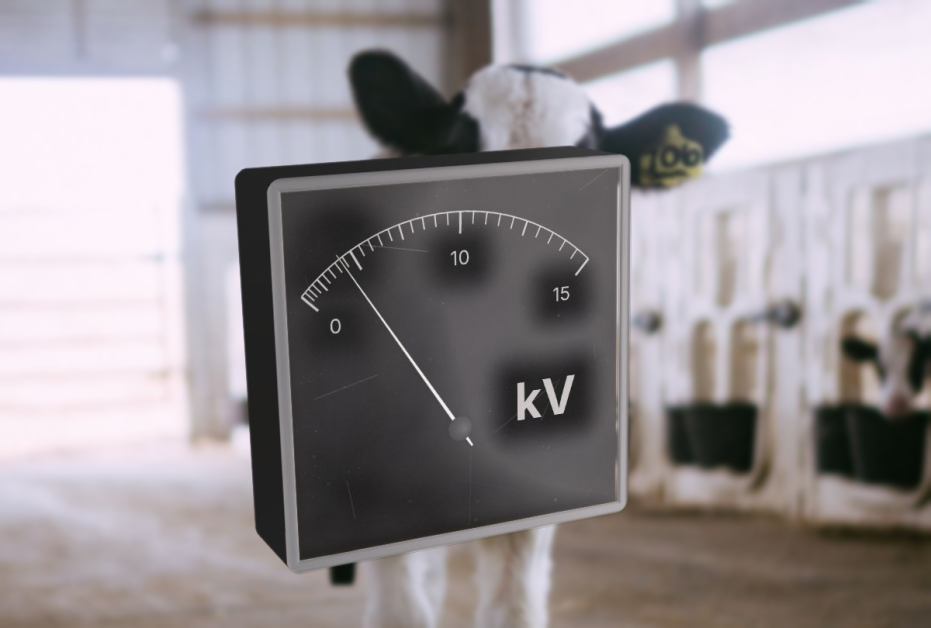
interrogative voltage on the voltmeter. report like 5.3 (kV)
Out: 4.25 (kV)
